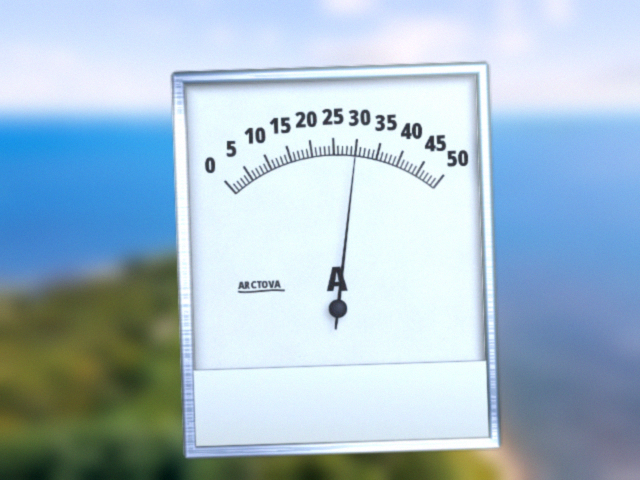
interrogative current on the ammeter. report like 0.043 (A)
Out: 30 (A)
